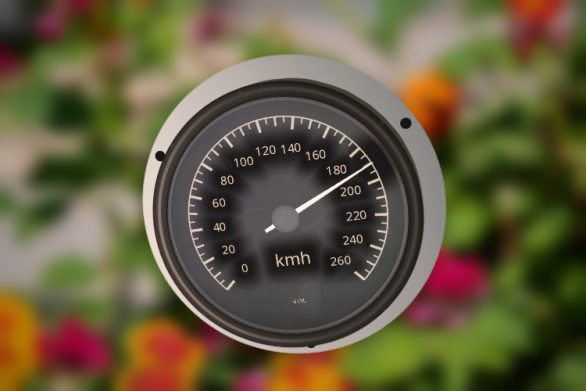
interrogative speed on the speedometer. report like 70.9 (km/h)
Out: 190 (km/h)
